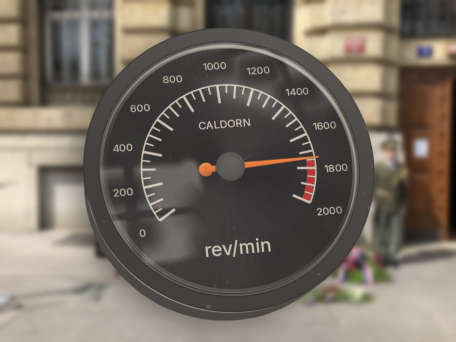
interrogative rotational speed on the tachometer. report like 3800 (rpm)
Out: 1750 (rpm)
